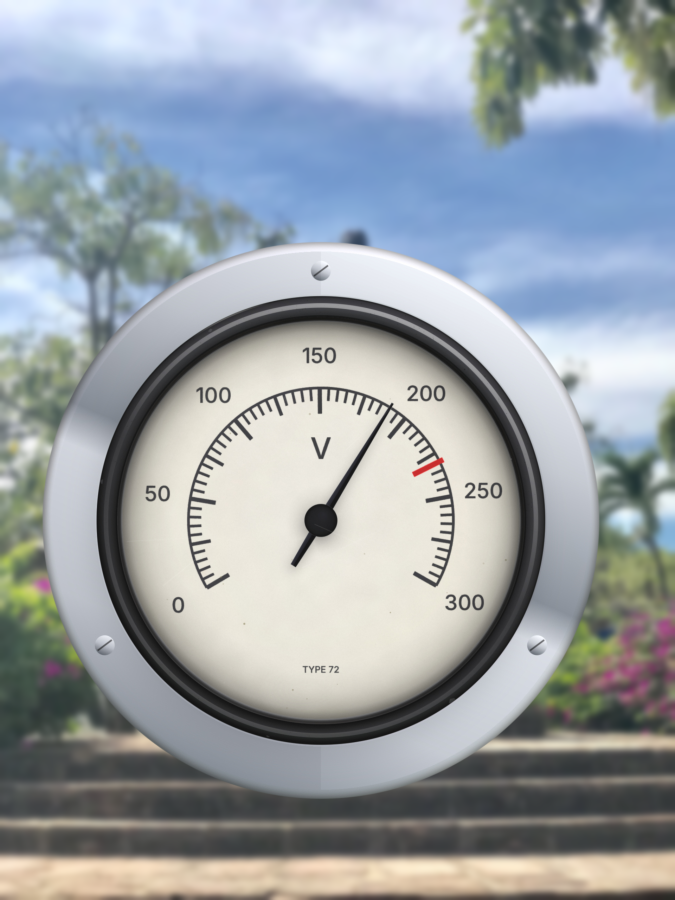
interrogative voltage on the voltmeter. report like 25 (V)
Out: 190 (V)
